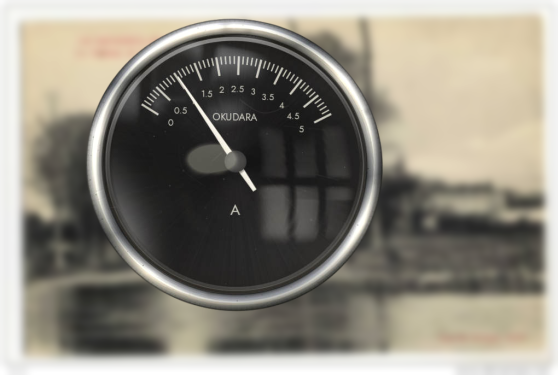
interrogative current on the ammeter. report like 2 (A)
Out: 1 (A)
